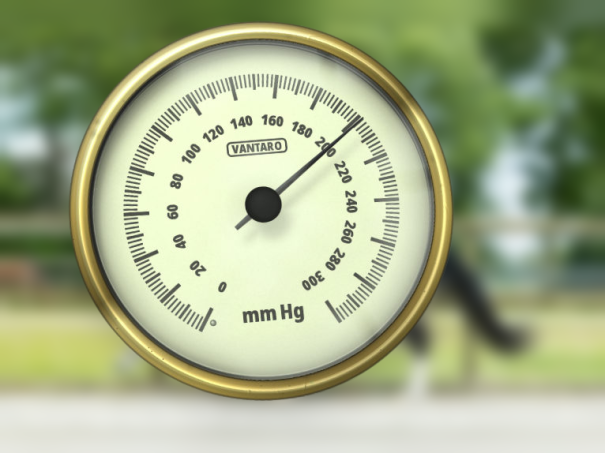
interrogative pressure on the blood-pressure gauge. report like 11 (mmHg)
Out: 202 (mmHg)
